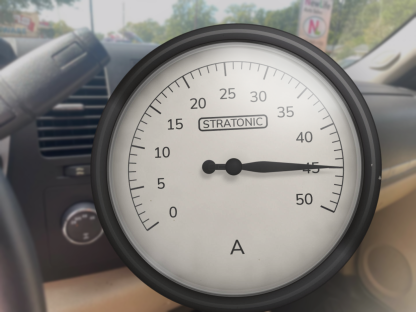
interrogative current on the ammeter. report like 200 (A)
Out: 45 (A)
